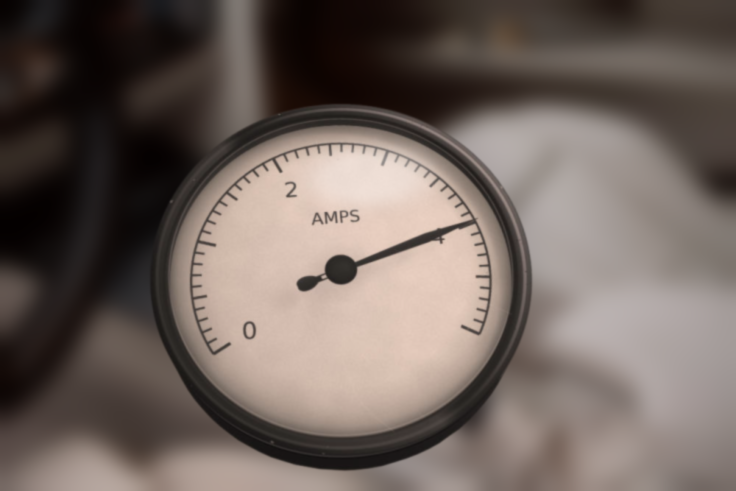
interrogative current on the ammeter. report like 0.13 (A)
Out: 4 (A)
